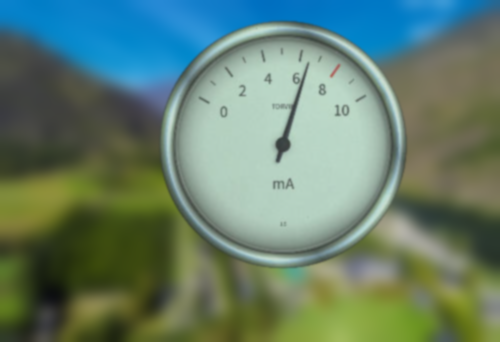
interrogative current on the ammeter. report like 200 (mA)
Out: 6.5 (mA)
